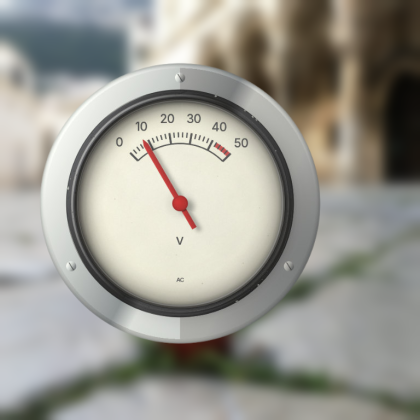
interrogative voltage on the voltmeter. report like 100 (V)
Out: 8 (V)
